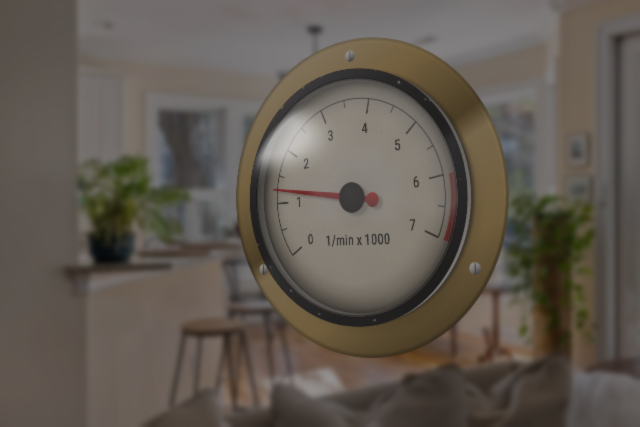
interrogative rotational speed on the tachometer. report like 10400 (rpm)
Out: 1250 (rpm)
